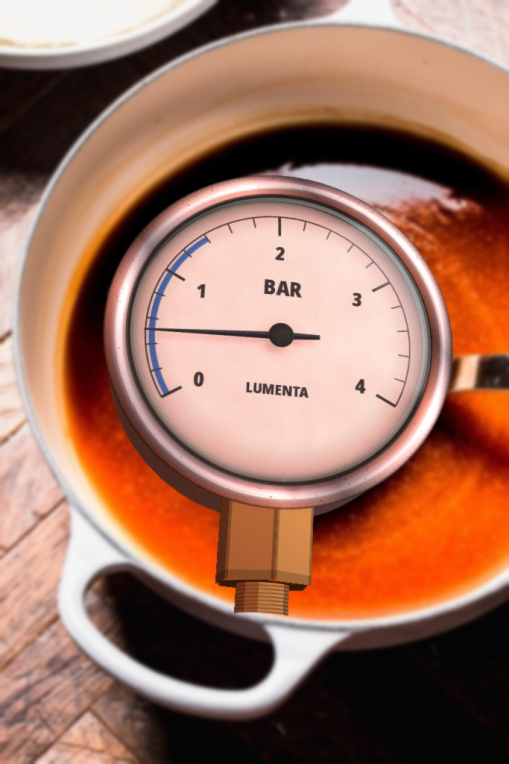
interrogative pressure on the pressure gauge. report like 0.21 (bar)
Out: 0.5 (bar)
